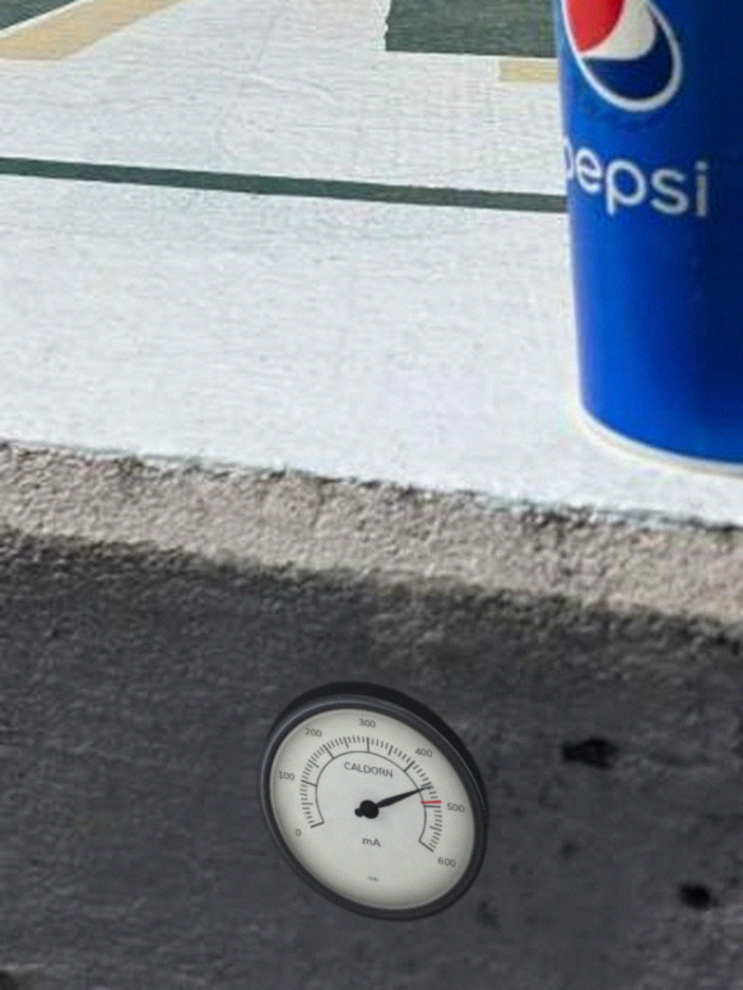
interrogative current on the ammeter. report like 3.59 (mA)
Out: 450 (mA)
